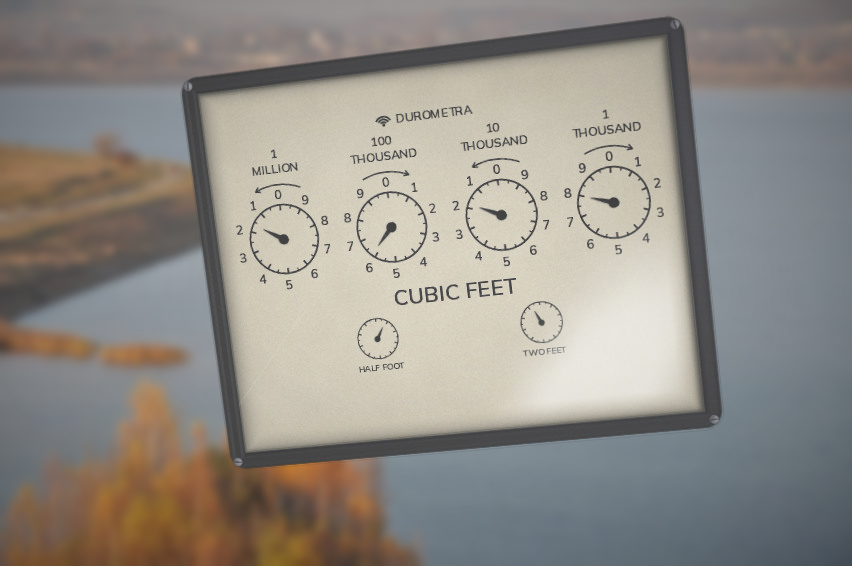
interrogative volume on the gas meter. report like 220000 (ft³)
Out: 161800 (ft³)
